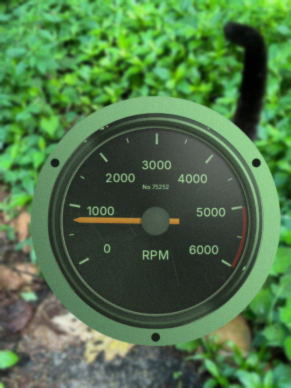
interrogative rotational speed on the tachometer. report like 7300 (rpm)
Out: 750 (rpm)
